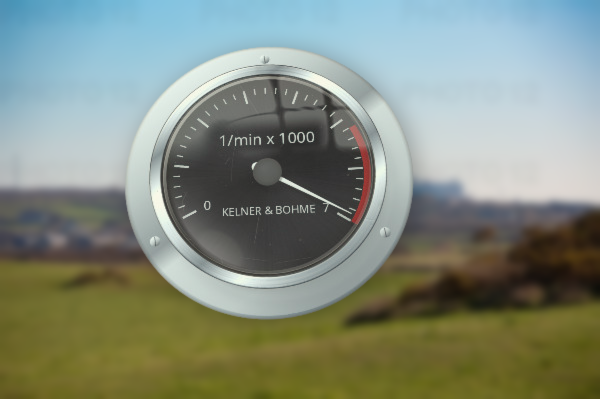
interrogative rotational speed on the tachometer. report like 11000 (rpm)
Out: 6900 (rpm)
